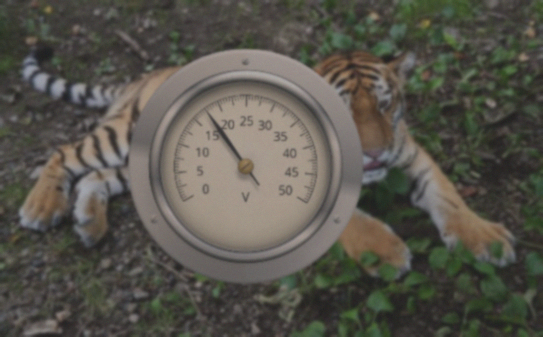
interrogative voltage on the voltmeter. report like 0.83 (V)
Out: 17.5 (V)
